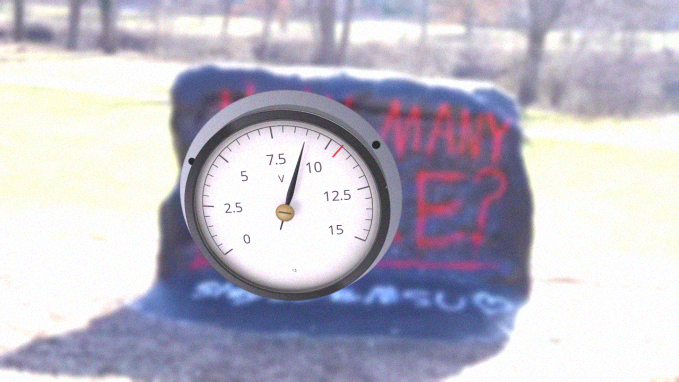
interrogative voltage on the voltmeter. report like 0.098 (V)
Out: 9 (V)
